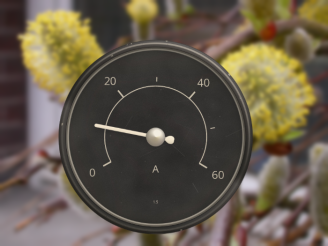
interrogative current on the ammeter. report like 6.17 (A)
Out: 10 (A)
